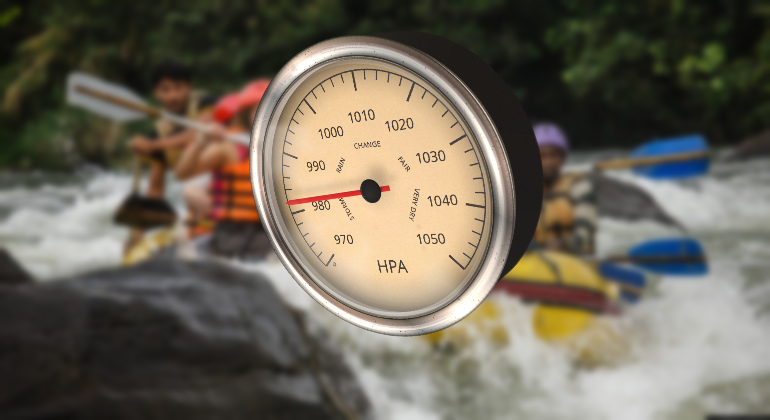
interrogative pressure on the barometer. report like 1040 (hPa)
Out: 982 (hPa)
